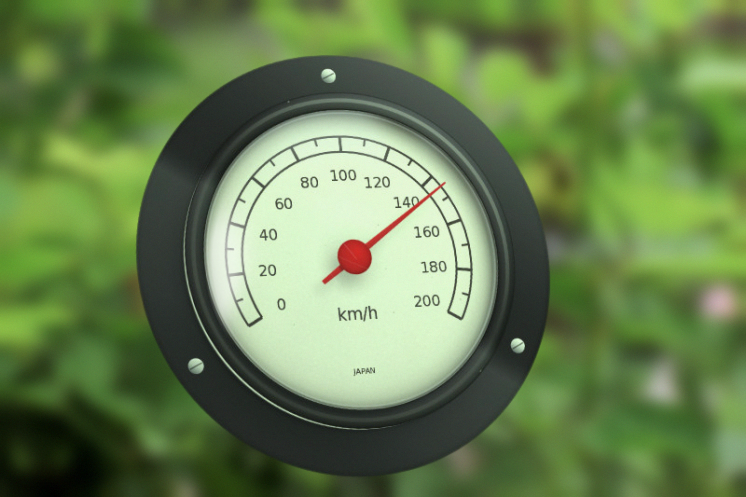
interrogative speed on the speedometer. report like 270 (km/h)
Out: 145 (km/h)
